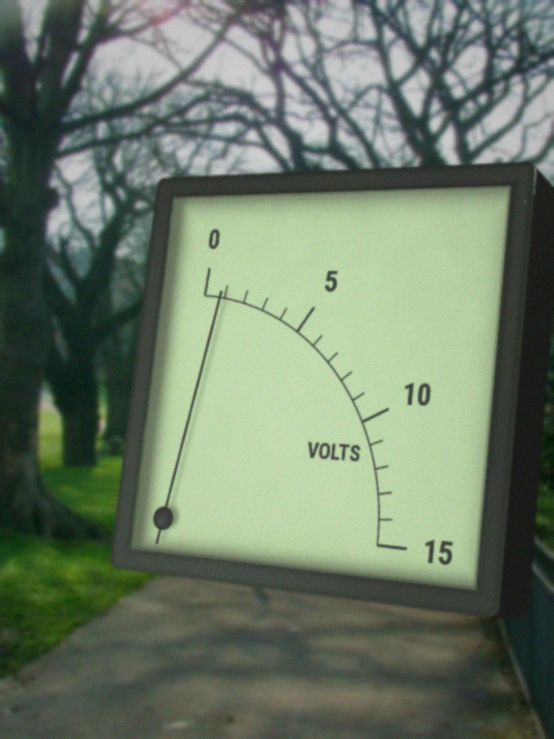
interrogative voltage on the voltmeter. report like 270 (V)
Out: 1 (V)
